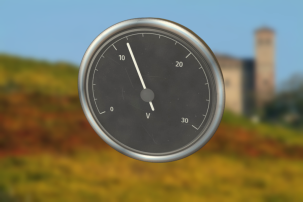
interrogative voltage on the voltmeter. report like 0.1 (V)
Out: 12 (V)
